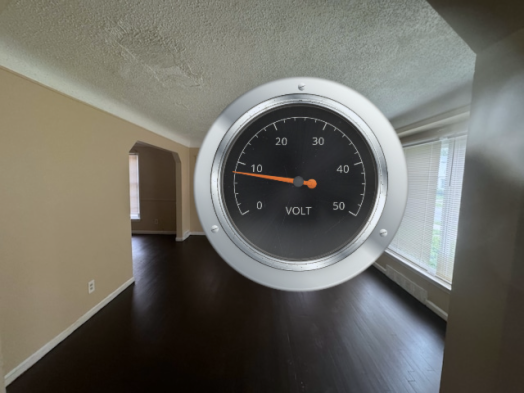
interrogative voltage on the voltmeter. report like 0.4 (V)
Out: 8 (V)
